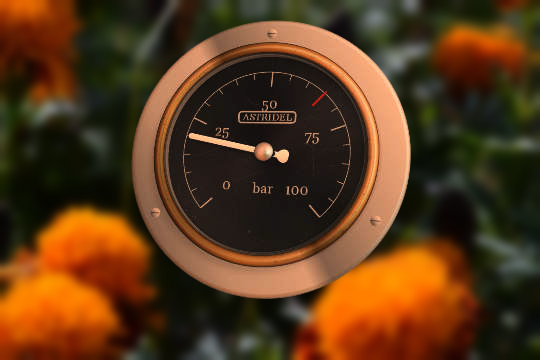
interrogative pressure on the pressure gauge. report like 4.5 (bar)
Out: 20 (bar)
